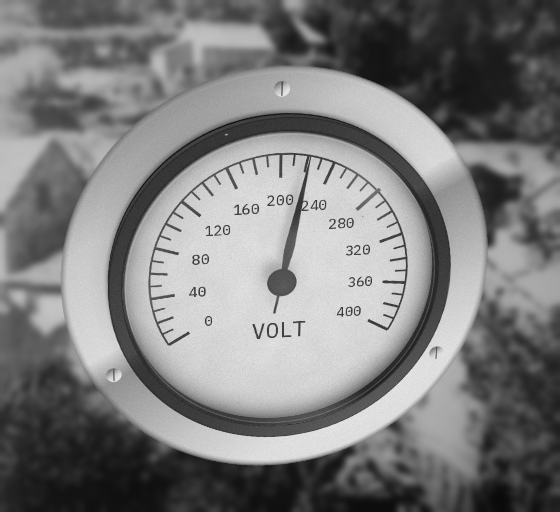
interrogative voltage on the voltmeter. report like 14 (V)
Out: 220 (V)
